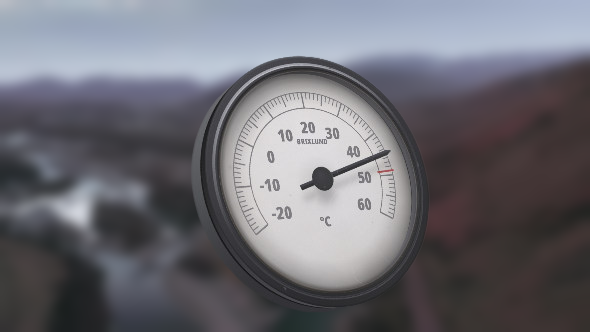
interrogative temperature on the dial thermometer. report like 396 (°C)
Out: 45 (°C)
